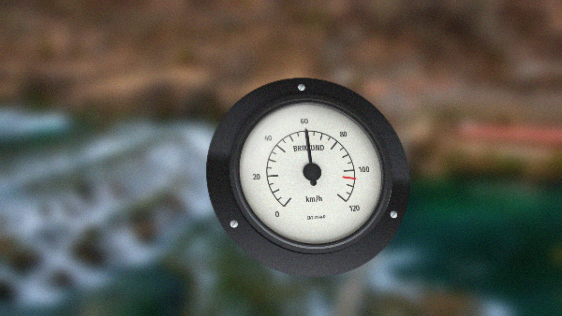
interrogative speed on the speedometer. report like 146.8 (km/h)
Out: 60 (km/h)
